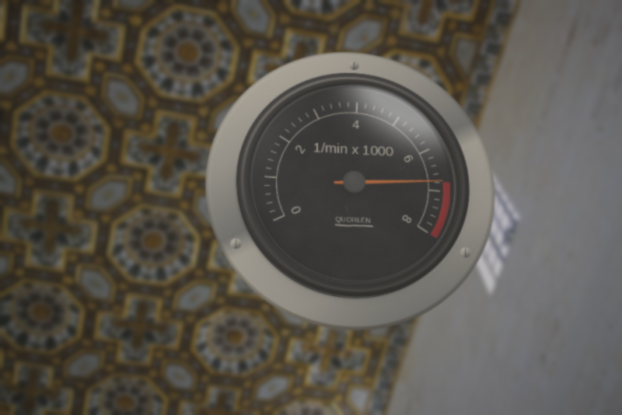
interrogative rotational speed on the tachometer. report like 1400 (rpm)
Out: 6800 (rpm)
